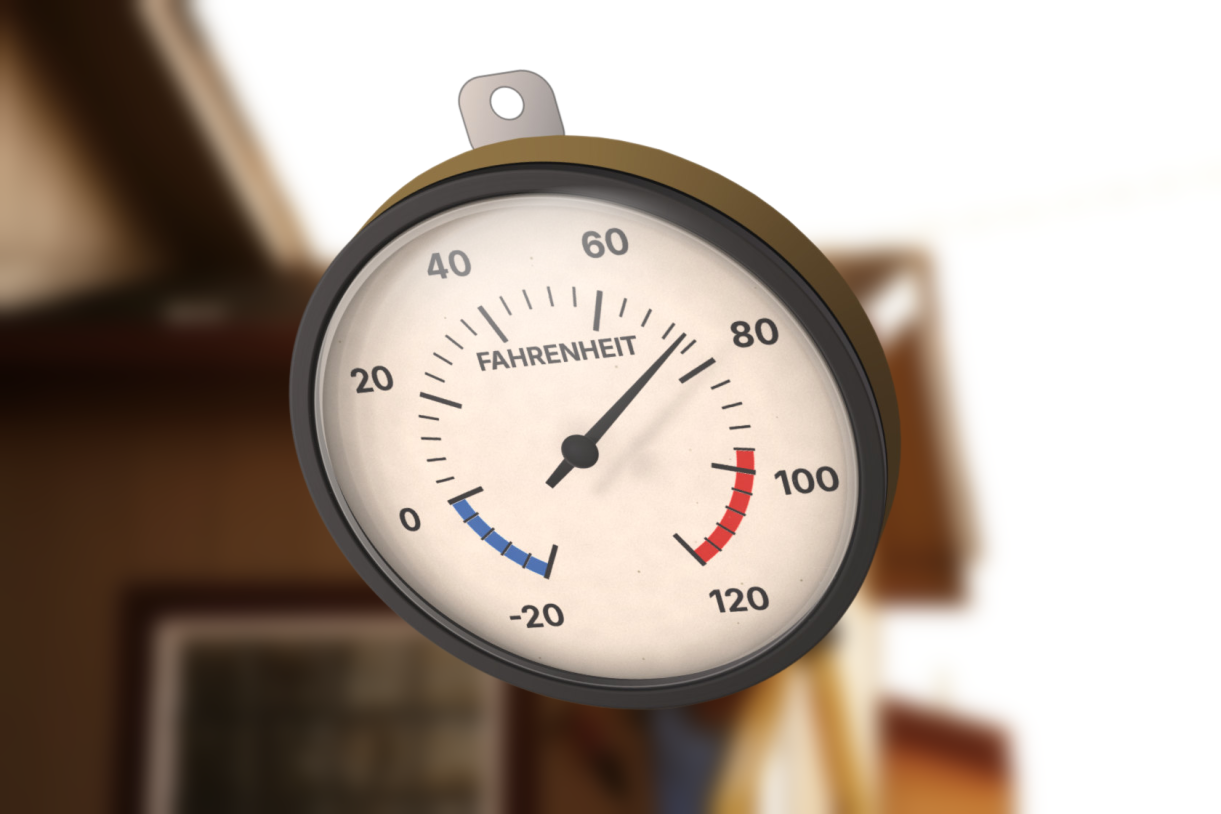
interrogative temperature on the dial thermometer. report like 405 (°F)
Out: 74 (°F)
